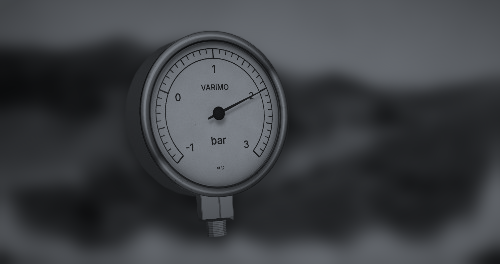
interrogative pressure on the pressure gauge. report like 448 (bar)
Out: 2 (bar)
